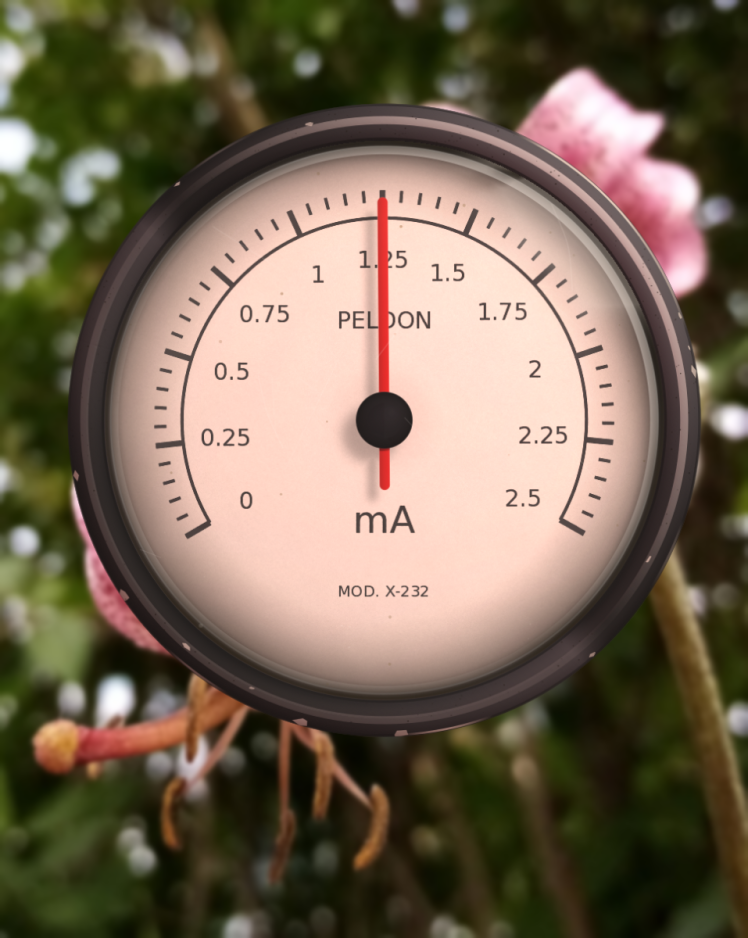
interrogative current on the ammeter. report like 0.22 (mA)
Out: 1.25 (mA)
